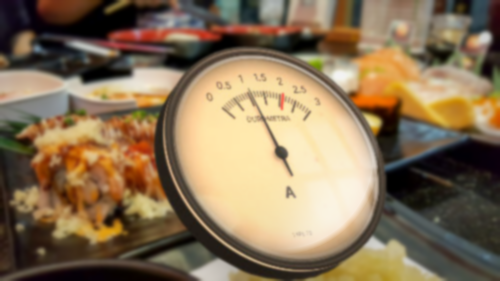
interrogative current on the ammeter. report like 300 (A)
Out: 1 (A)
